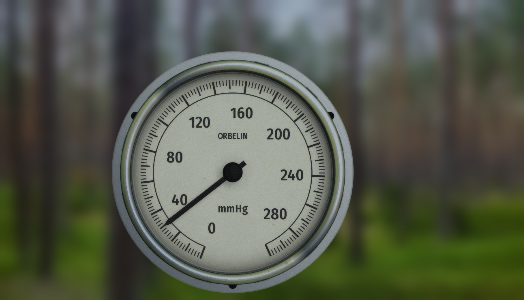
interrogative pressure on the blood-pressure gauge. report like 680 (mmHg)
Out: 30 (mmHg)
